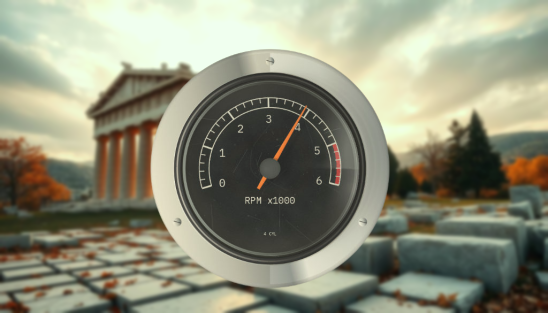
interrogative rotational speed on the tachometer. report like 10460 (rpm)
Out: 3900 (rpm)
